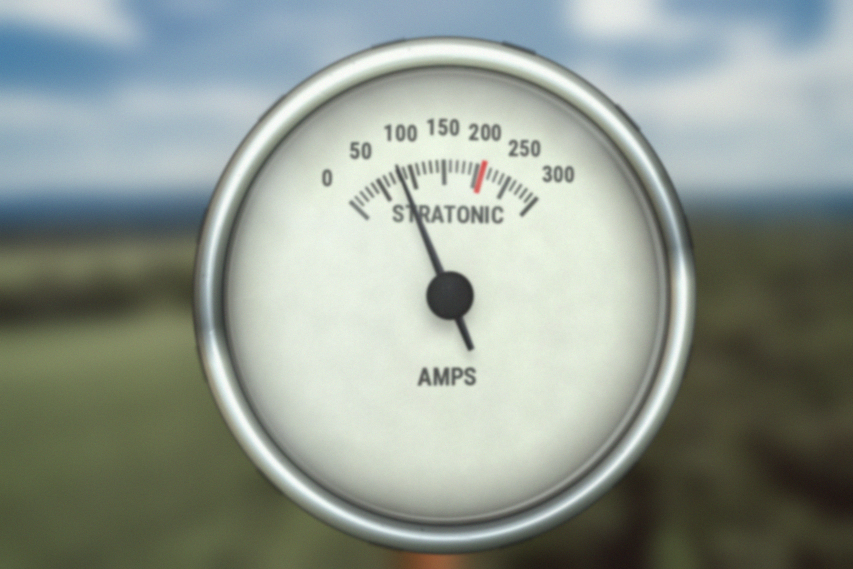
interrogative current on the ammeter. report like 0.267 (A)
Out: 80 (A)
